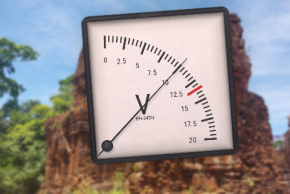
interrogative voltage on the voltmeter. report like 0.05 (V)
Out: 10 (V)
